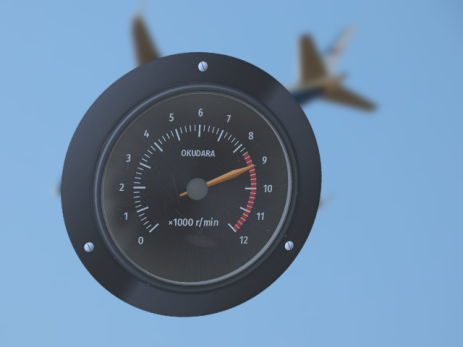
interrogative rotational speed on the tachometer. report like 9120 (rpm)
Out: 9000 (rpm)
